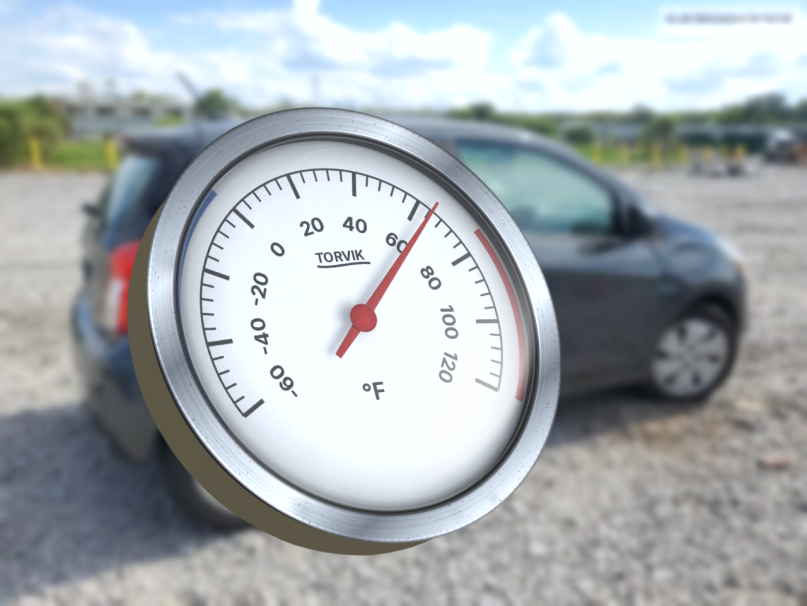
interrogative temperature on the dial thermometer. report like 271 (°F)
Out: 64 (°F)
